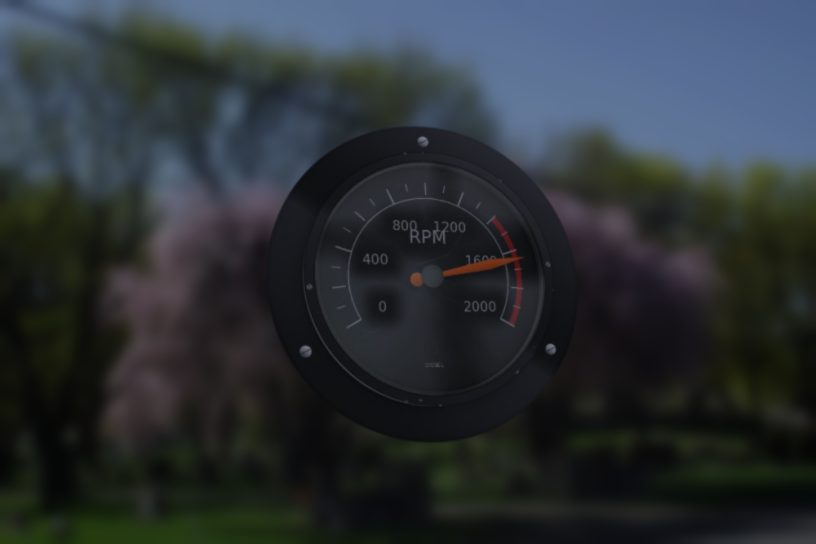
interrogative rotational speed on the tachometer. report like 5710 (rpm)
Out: 1650 (rpm)
